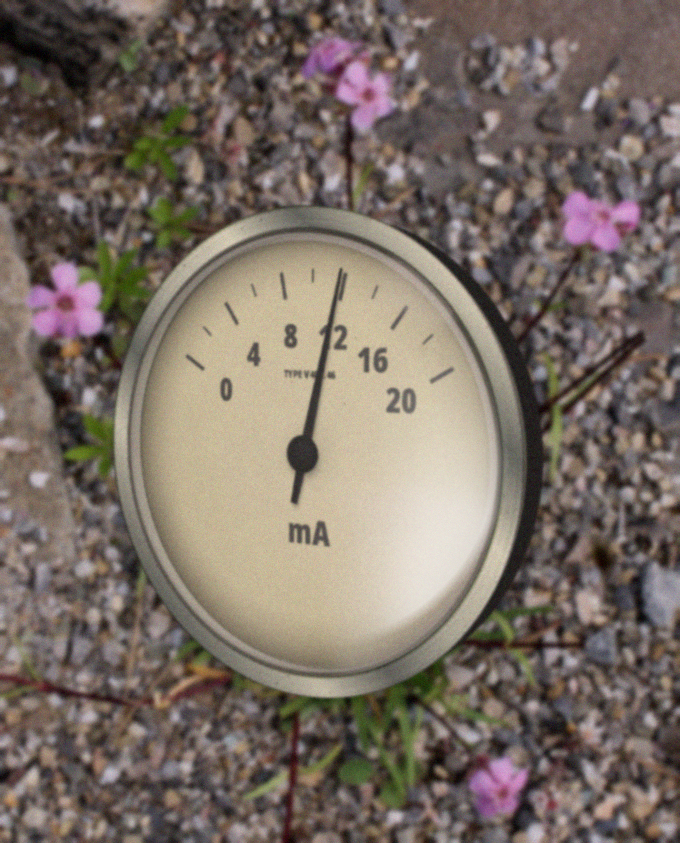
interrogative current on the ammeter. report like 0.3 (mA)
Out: 12 (mA)
